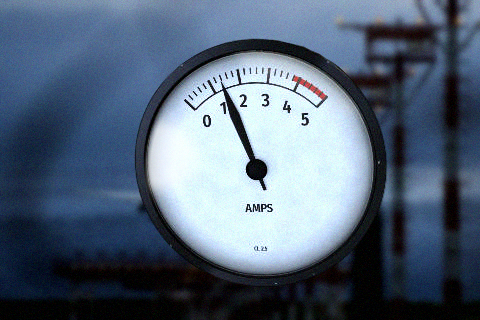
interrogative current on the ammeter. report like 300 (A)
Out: 1.4 (A)
